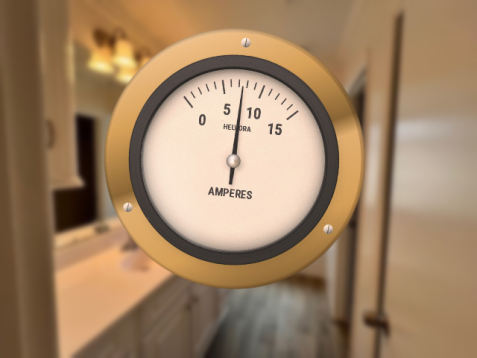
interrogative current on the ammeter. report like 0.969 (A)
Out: 7.5 (A)
